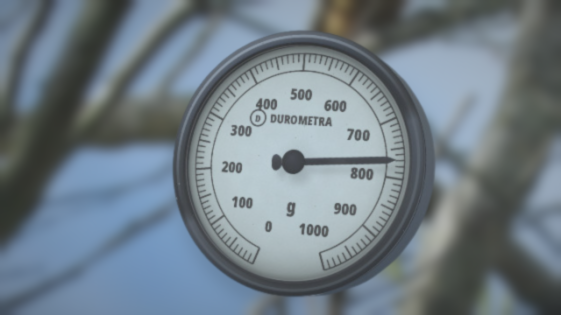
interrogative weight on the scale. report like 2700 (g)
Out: 770 (g)
